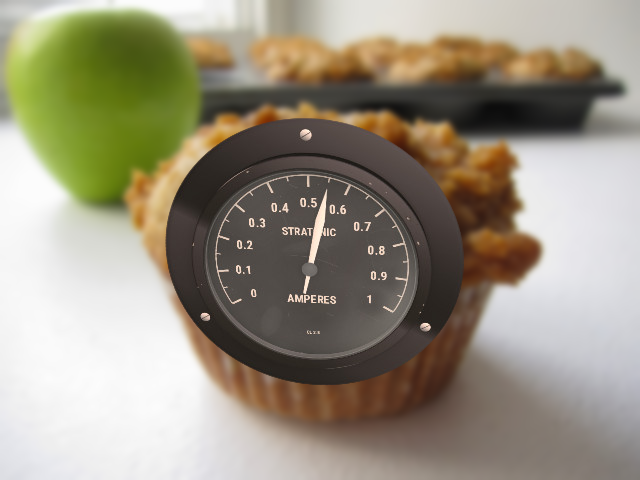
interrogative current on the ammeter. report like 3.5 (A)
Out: 0.55 (A)
